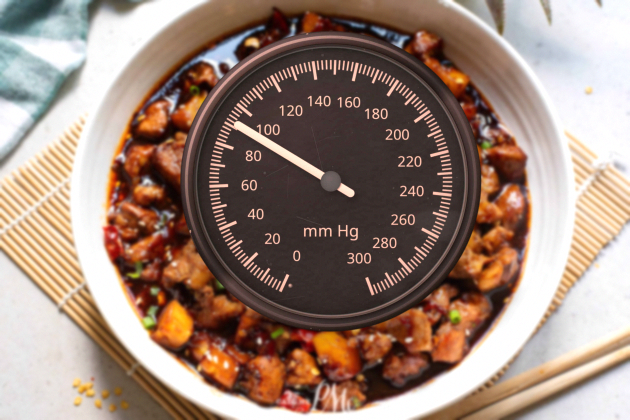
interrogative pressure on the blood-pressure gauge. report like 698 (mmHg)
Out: 92 (mmHg)
